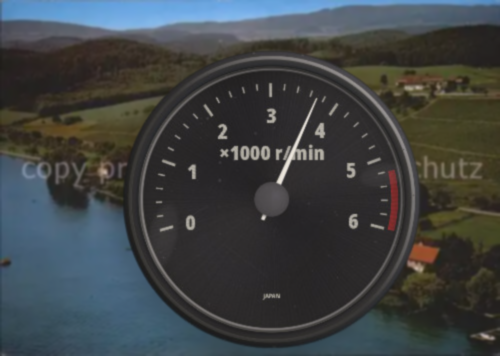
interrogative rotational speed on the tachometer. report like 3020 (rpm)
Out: 3700 (rpm)
